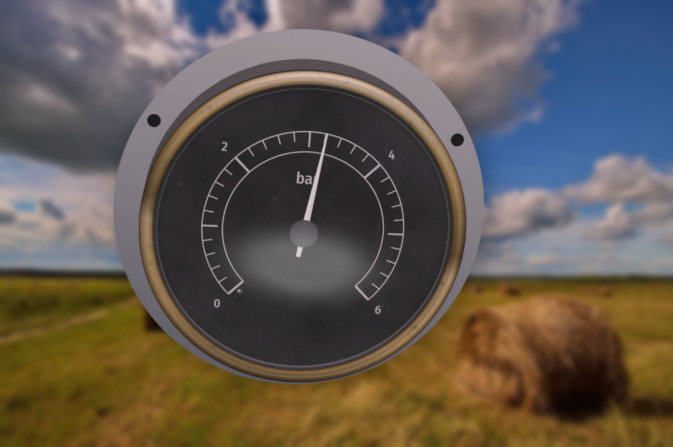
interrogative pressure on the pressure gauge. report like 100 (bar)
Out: 3.2 (bar)
